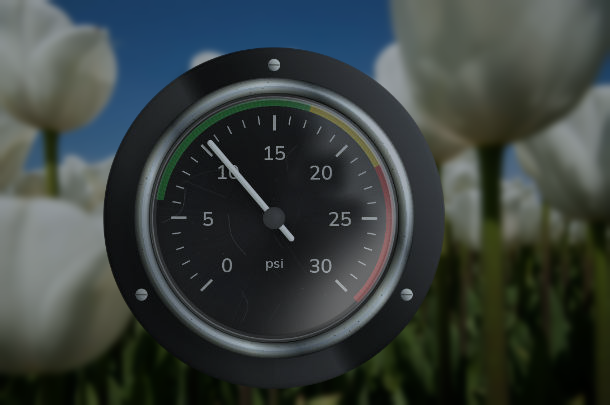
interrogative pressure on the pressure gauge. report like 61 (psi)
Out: 10.5 (psi)
